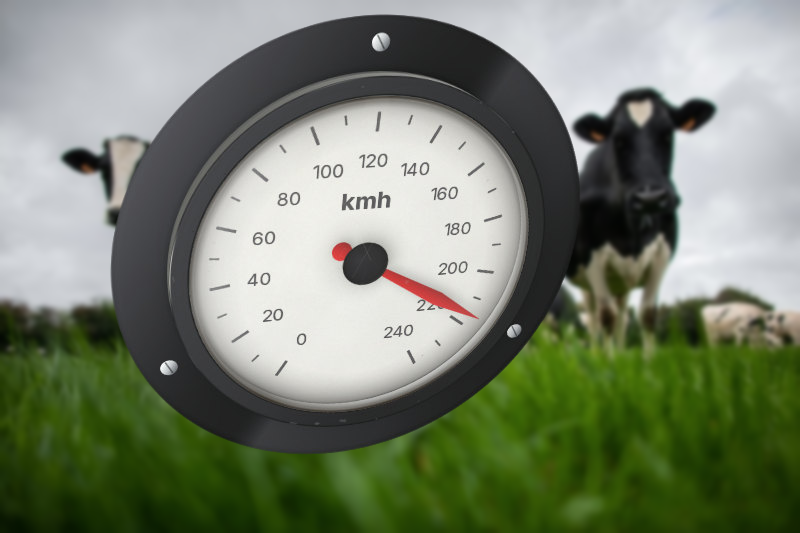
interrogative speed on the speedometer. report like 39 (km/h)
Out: 215 (km/h)
